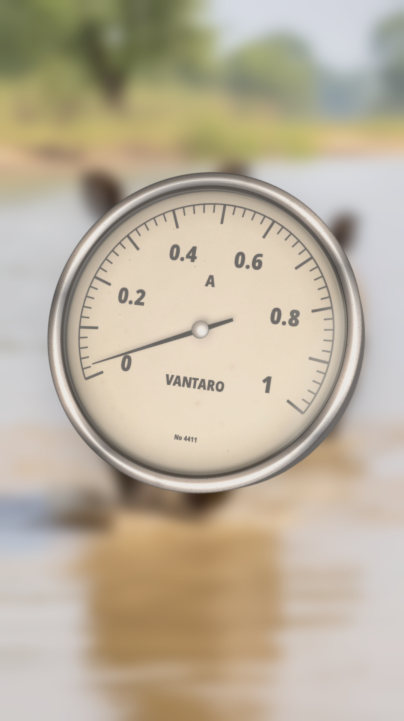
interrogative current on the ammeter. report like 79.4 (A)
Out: 0.02 (A)
